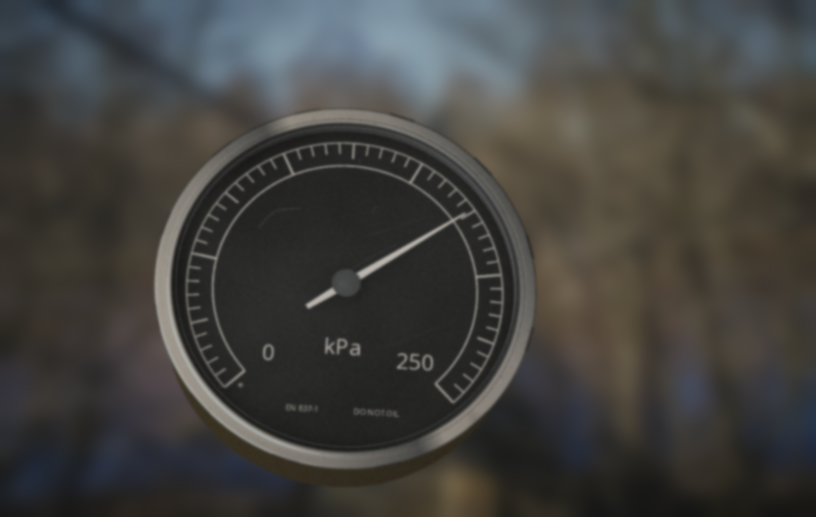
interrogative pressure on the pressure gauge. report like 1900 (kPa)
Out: 175 (kPa)
